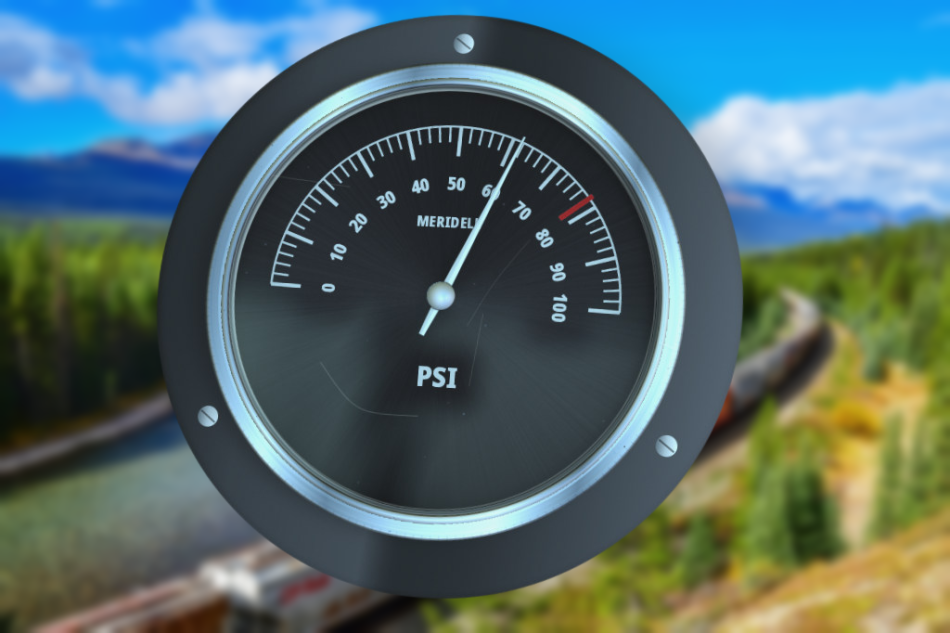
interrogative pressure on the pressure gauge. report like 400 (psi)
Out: 62 (psi)
